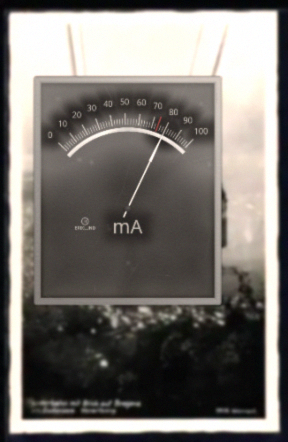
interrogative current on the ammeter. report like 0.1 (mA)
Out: 80 (mA)
